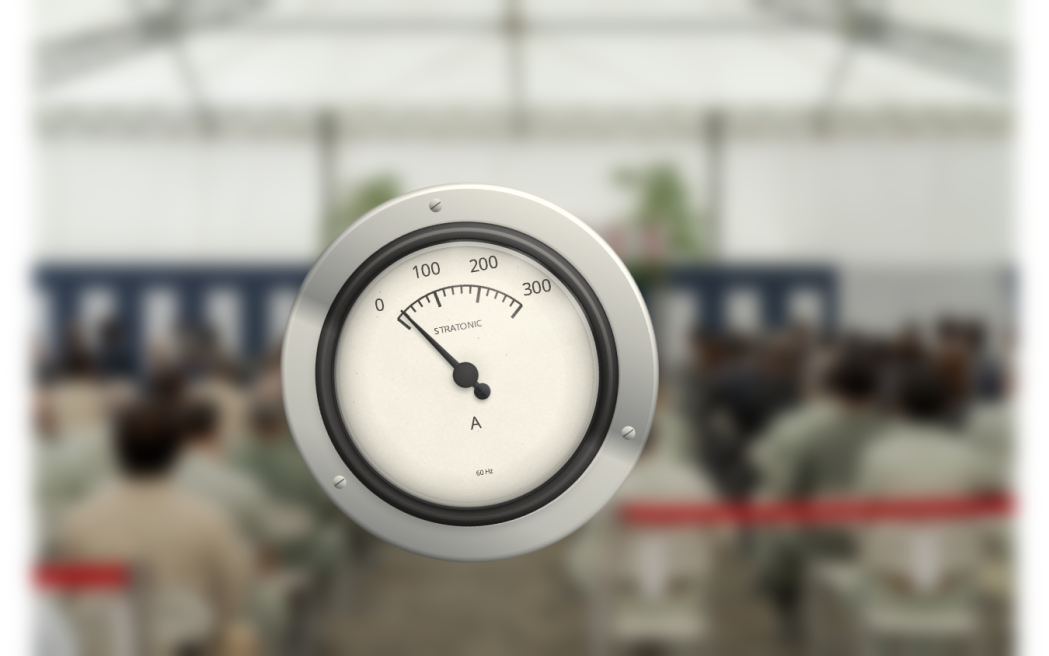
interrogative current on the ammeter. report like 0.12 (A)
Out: 20 (A)
